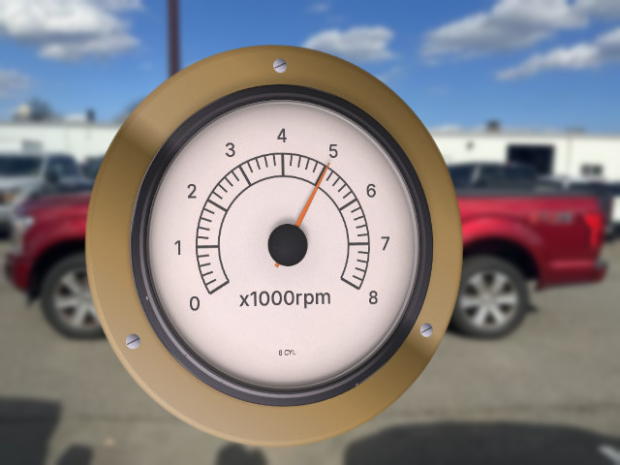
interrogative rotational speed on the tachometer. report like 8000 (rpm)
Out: 5000 (rpm)
